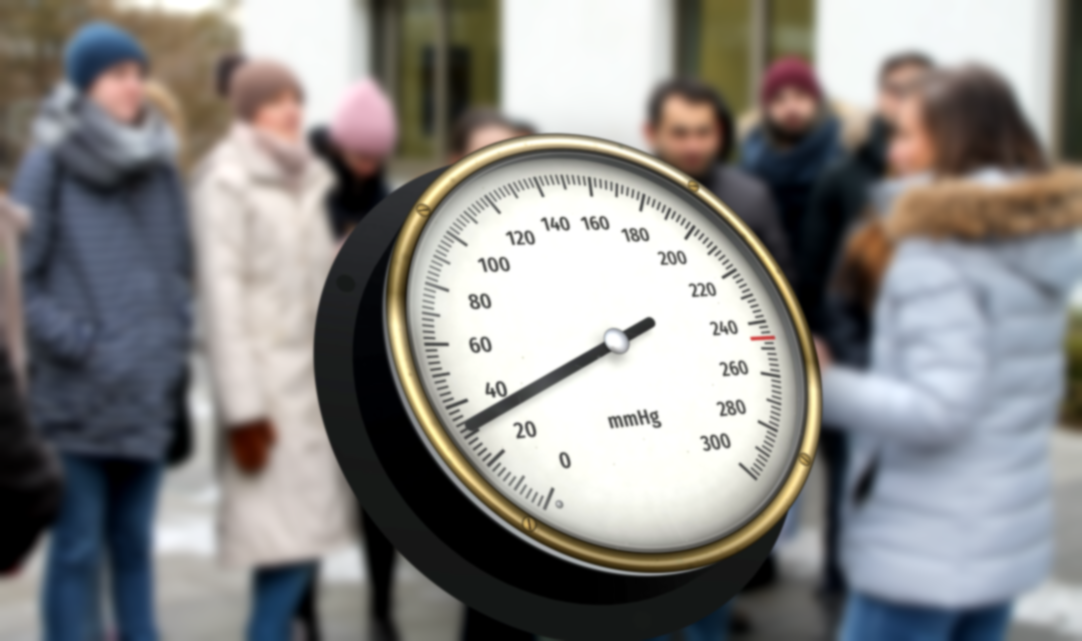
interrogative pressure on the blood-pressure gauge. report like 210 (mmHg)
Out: 32 (mmHg)
